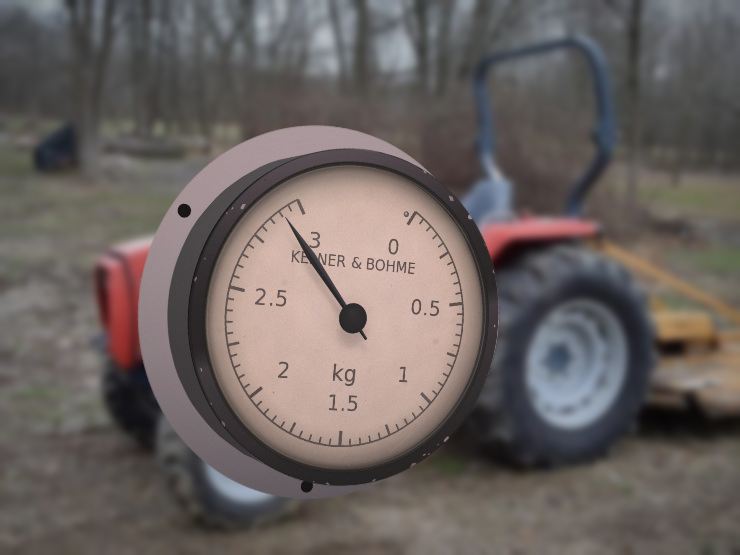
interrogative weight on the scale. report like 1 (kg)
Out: 2.9 (kg)
